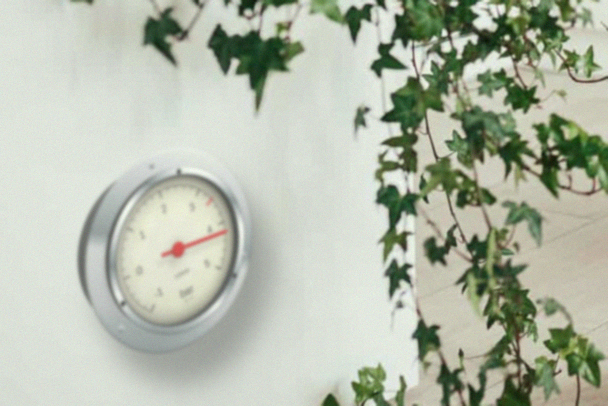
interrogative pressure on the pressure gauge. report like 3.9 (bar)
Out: 4.2 (bar)
